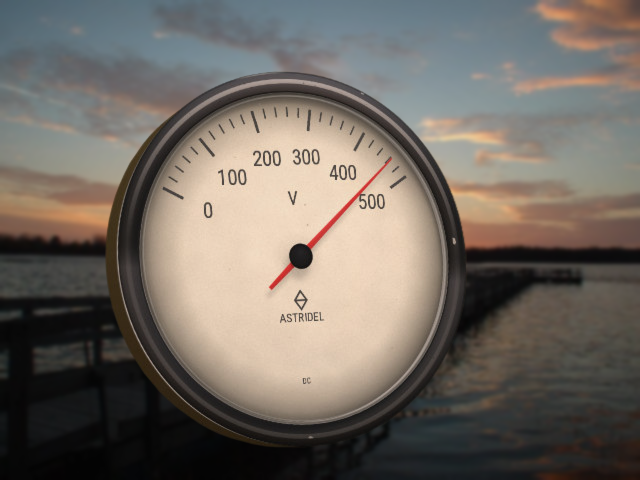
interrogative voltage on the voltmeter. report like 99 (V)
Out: 460 (V)
